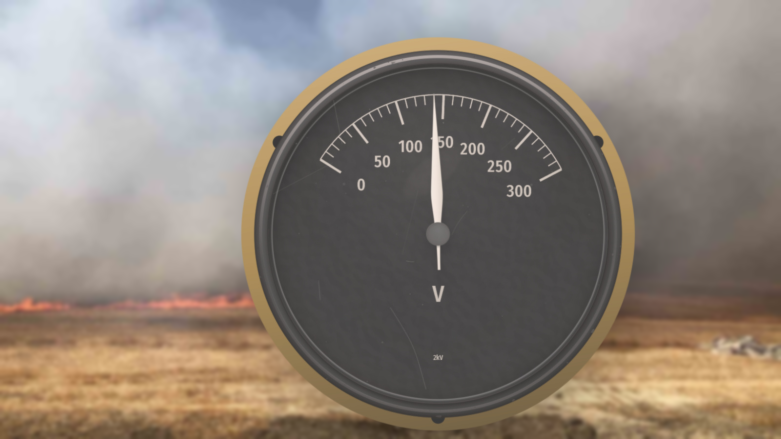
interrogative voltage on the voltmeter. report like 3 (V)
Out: 140 (V)
